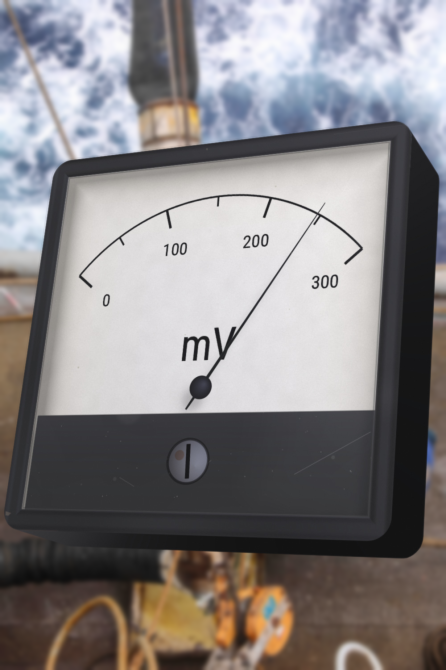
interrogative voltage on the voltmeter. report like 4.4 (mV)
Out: 250 (mV)
